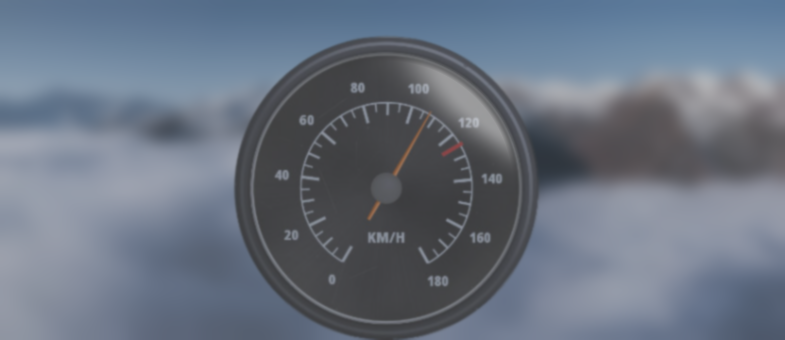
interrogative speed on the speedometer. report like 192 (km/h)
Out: 107.5 (km/h)
